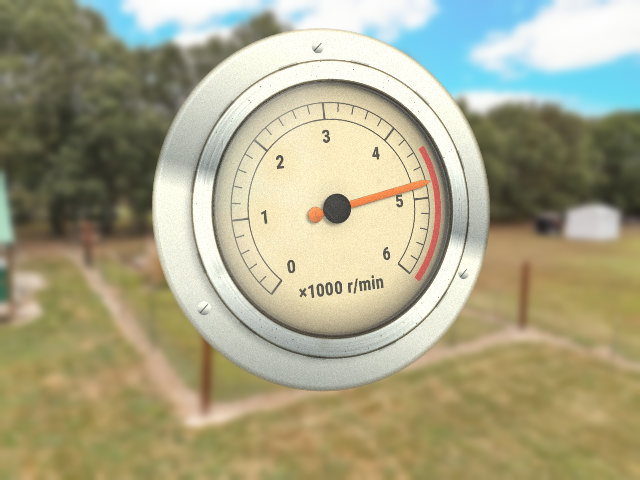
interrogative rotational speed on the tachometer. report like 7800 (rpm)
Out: 4800 (rpm)
